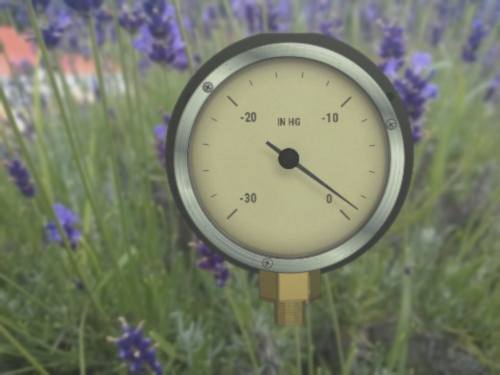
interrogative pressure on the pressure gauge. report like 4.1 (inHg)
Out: -1 (inHg)
